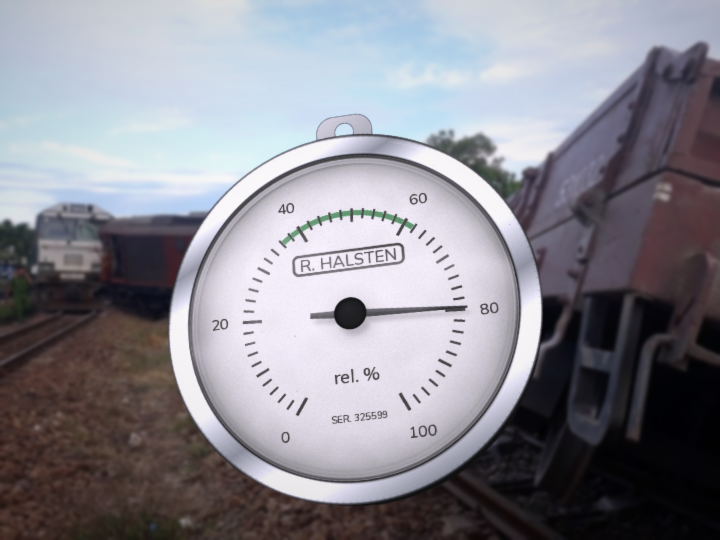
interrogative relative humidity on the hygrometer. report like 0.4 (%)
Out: 80 (%)
